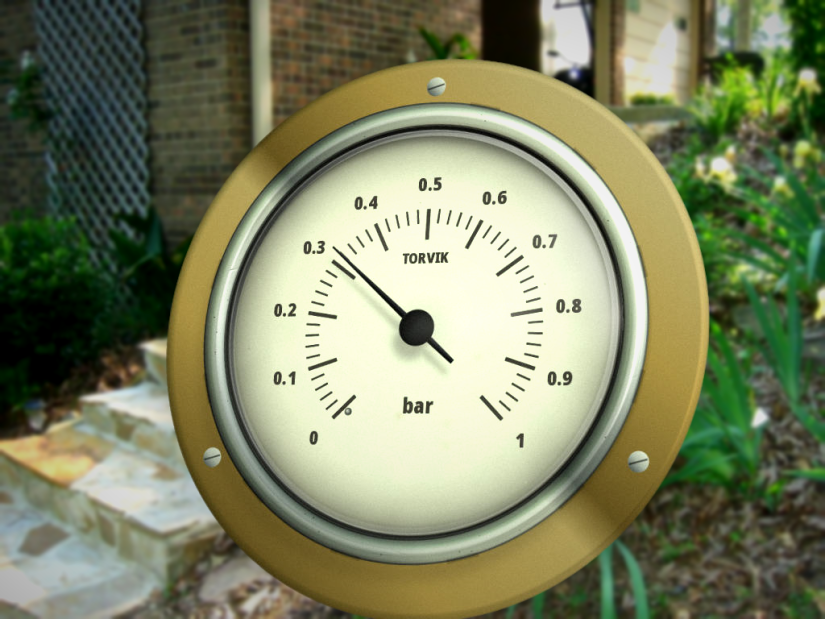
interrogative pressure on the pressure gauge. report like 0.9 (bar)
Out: 0.32 (bar)
